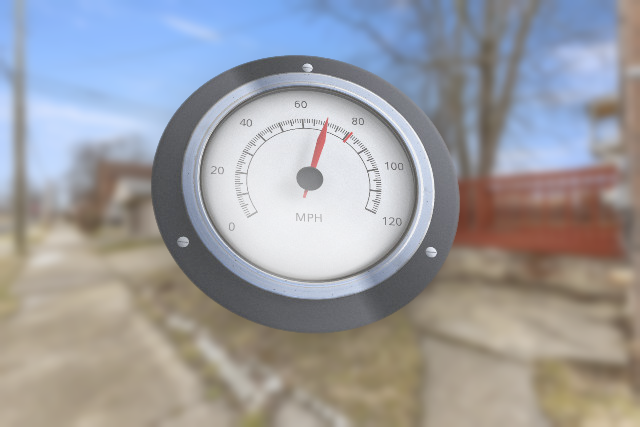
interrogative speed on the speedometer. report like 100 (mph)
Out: 70 (mph)
